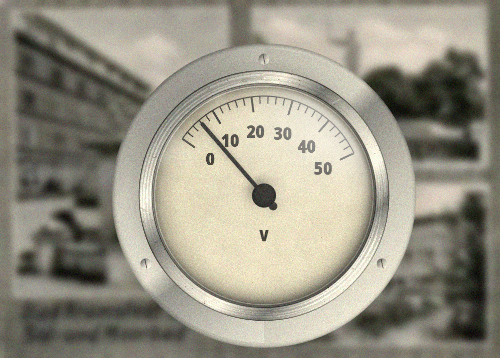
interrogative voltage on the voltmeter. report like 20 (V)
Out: 6 (V)
